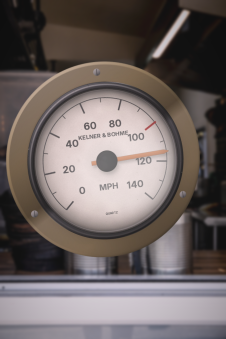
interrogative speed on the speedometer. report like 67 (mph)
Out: 115 (mph)
